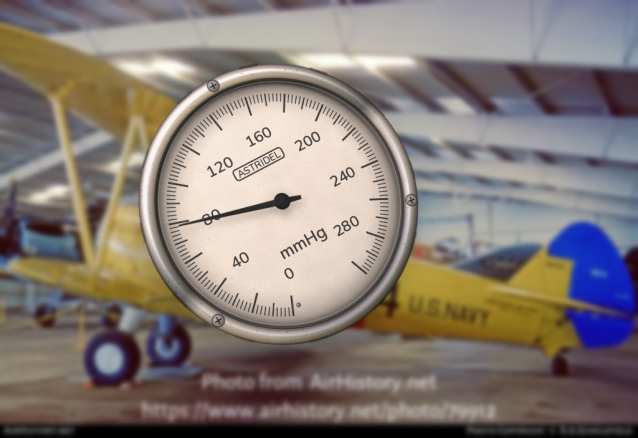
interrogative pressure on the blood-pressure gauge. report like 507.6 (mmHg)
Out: 78 (mmHg)
